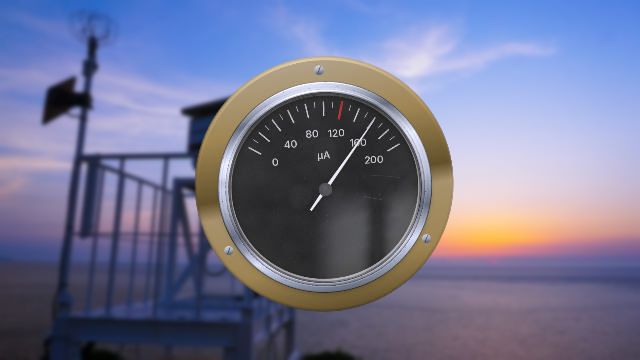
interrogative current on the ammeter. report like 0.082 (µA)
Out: 160 (µA)
